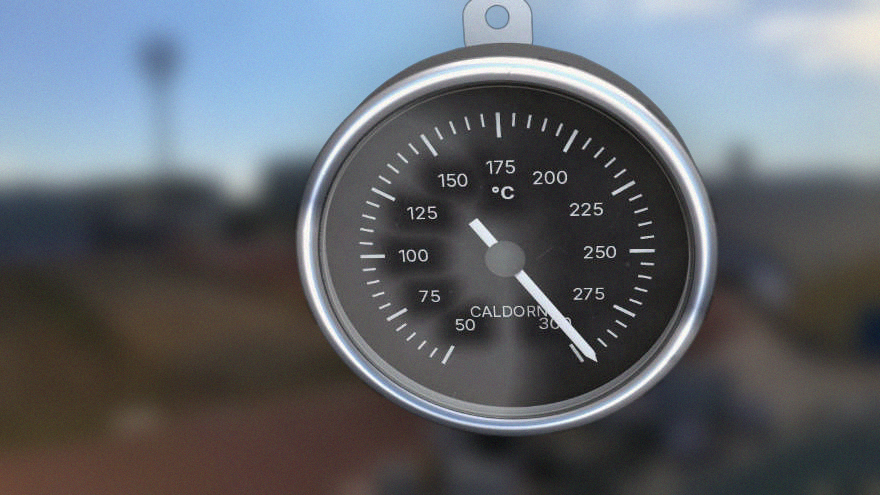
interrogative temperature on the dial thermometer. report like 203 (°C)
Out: 295 (°C)
